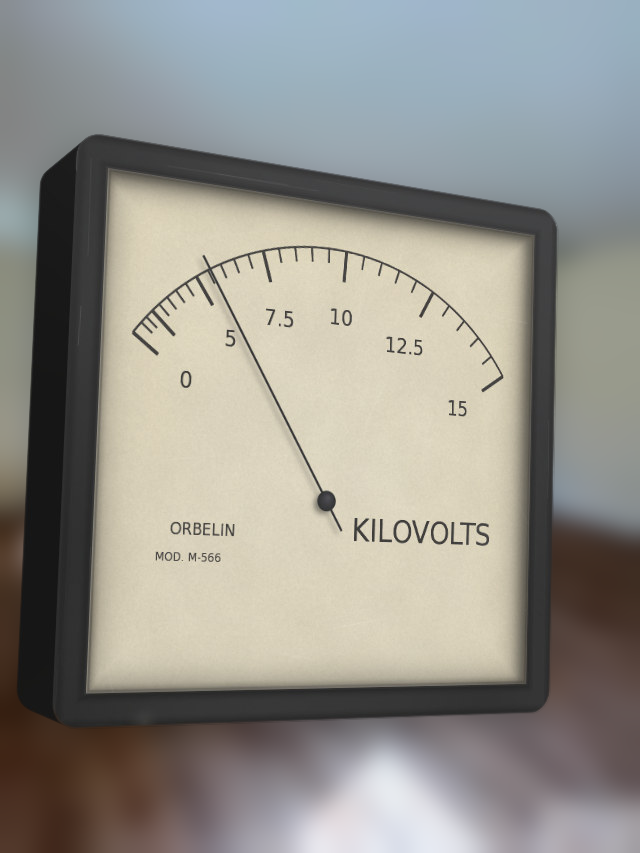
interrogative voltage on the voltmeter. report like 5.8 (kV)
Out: 5.5 (kV)
